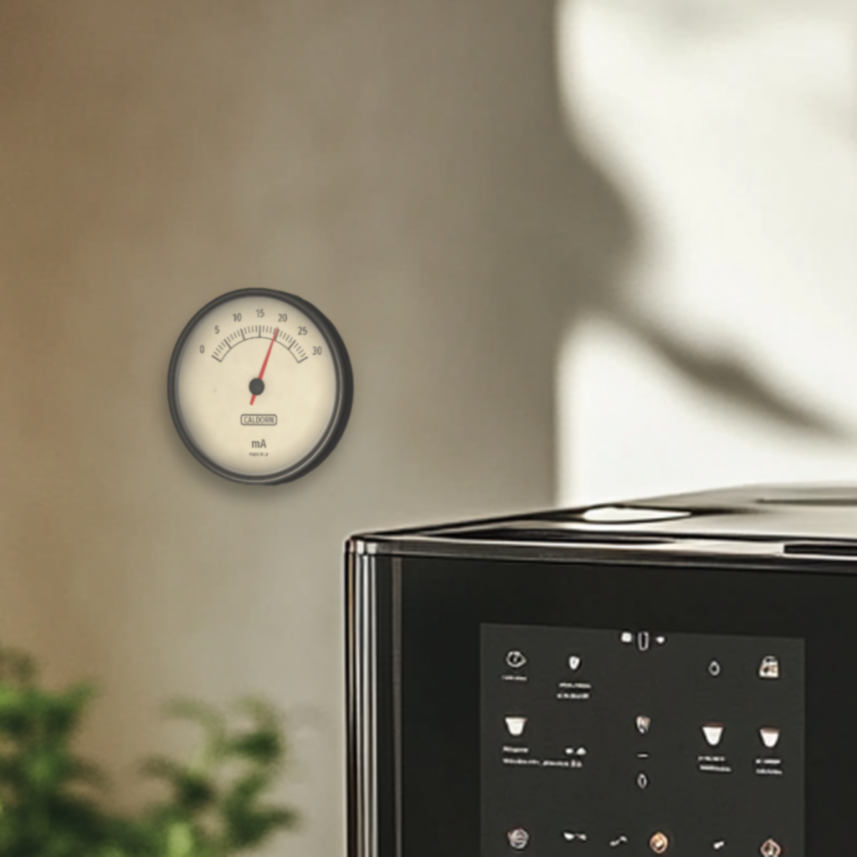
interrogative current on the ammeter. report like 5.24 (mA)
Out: 20 (mA)
